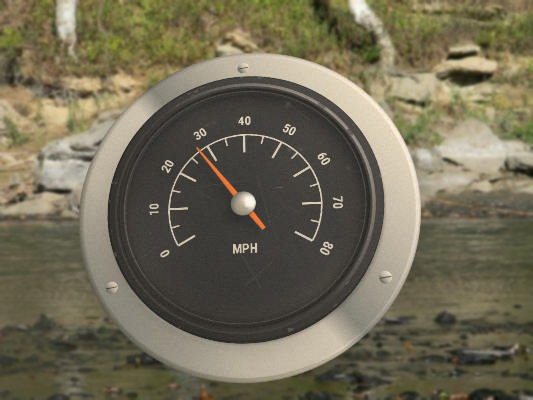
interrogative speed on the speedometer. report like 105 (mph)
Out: 27.5 (mph)
